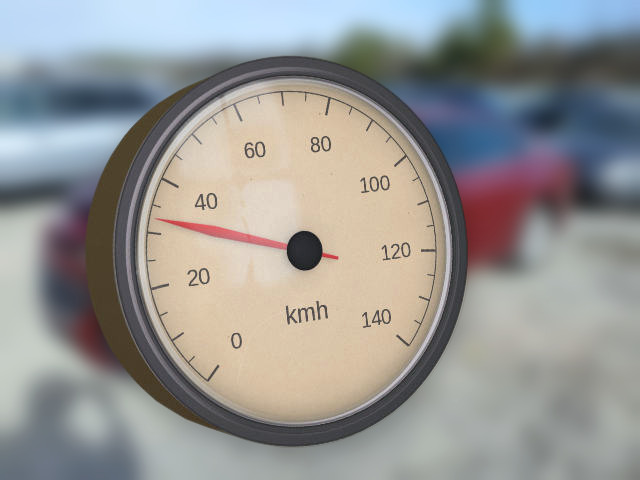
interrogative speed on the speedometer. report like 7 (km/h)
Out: 32.5 (km/h)
